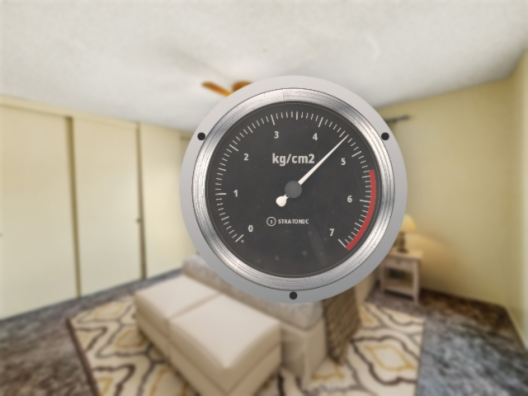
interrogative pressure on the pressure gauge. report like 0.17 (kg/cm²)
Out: 4.6 (kg/cm²)
